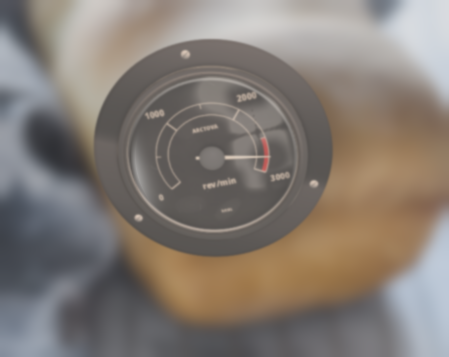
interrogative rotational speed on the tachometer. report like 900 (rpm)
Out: 2750 (rpm)
